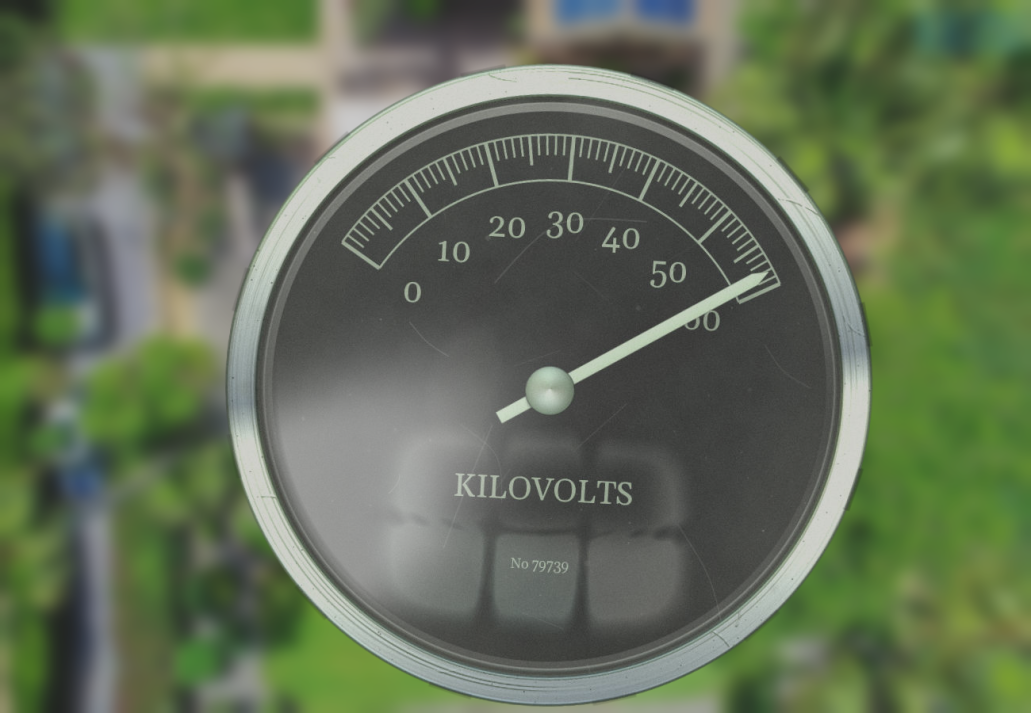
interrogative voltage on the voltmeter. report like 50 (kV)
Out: 58 (kV)
